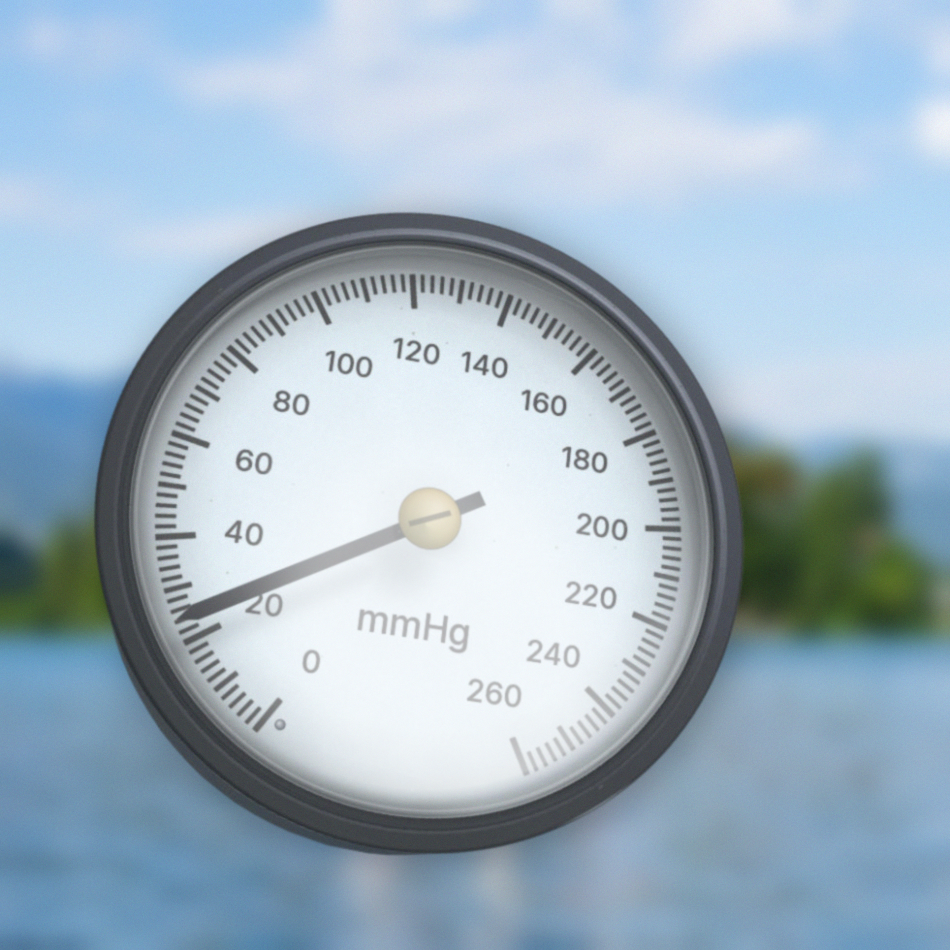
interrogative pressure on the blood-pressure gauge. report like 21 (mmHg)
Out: 24 (mmHg)
